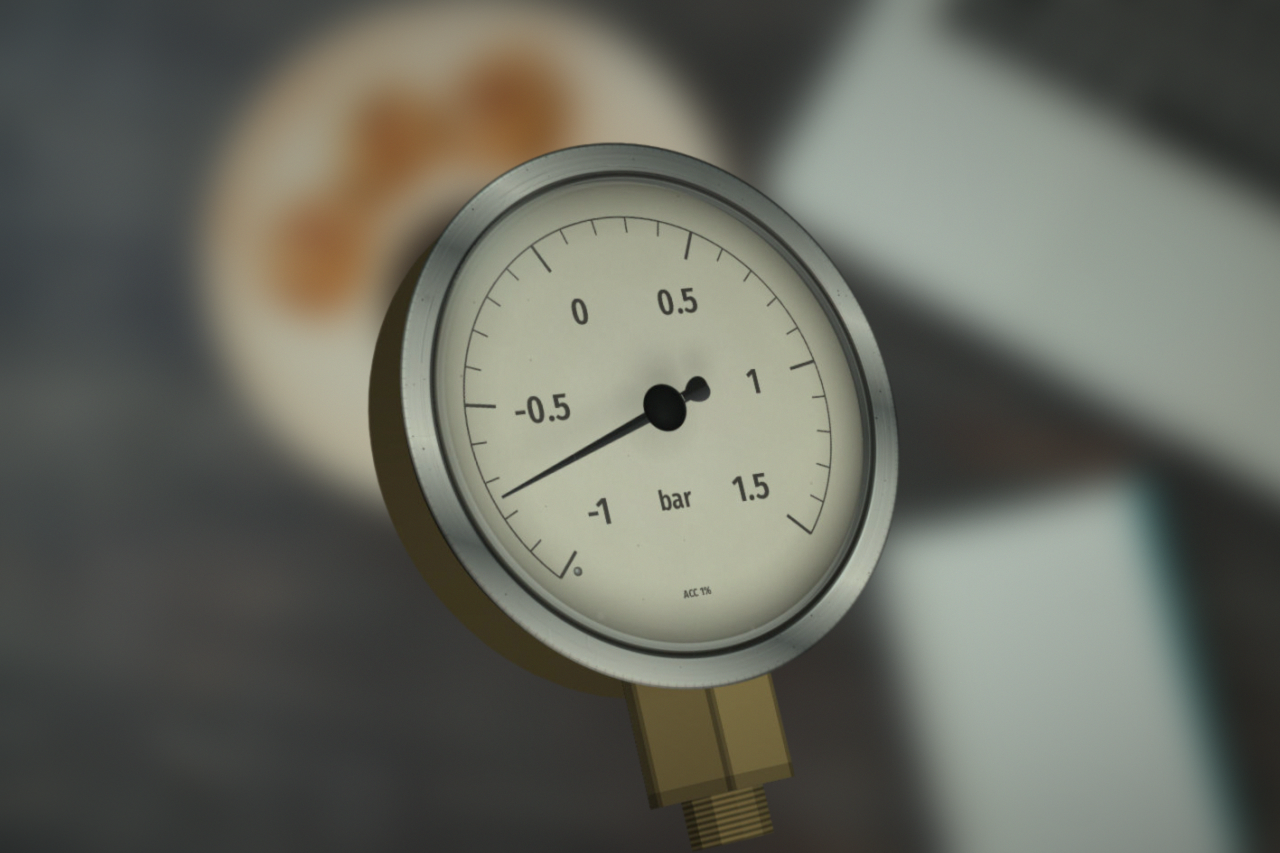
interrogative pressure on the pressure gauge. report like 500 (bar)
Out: -0.75 (bar)
